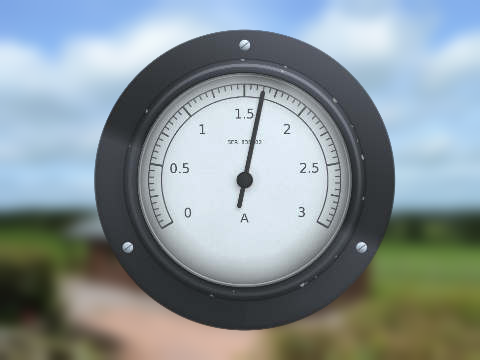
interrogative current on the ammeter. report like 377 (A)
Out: 1.65 (A)
